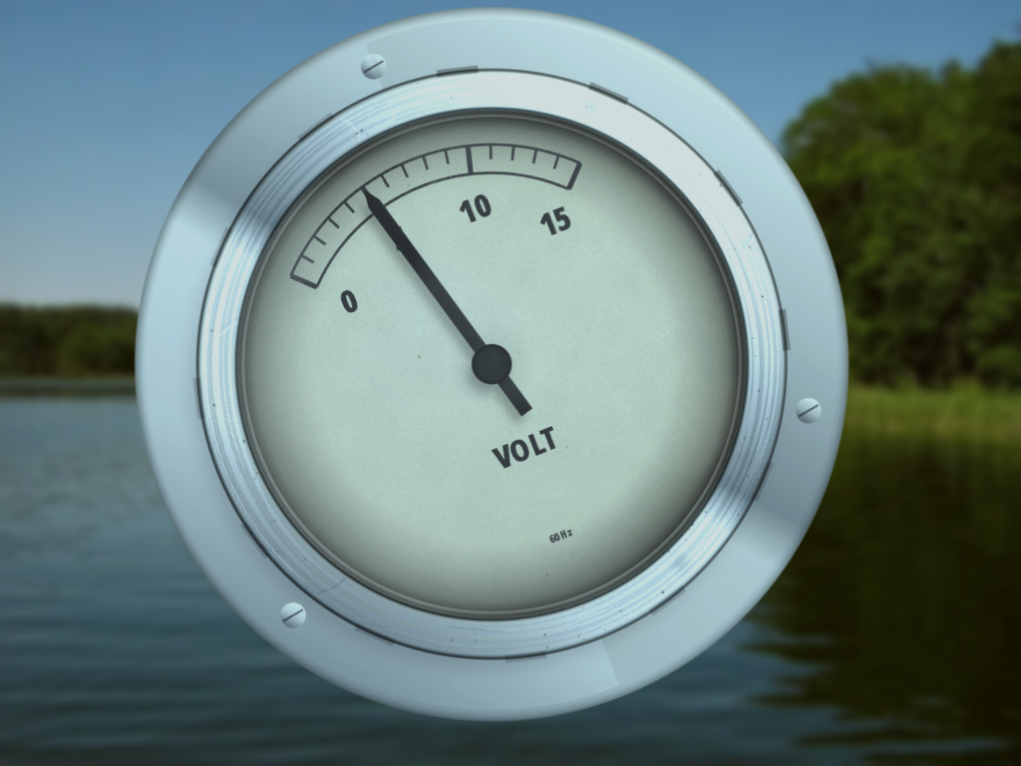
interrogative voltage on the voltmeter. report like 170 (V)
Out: 5 (V)
